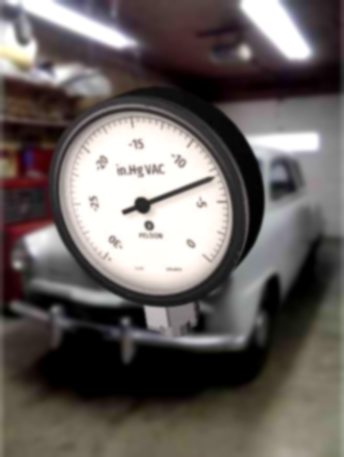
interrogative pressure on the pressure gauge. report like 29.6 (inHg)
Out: -7 (inHg)
